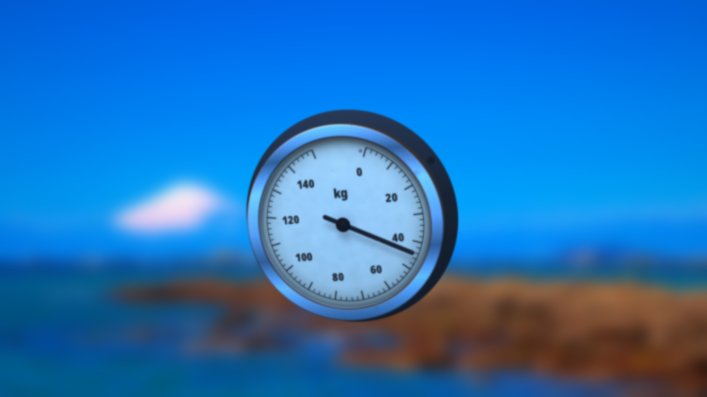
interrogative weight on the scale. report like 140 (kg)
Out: 44 (kg)
